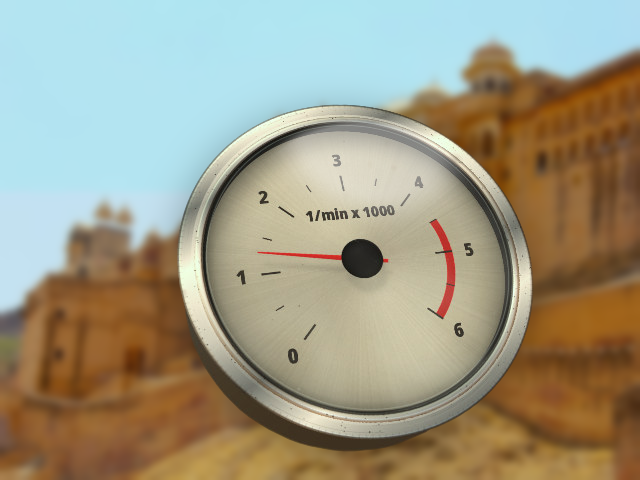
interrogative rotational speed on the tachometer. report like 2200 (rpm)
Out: 1250 (rpm)
